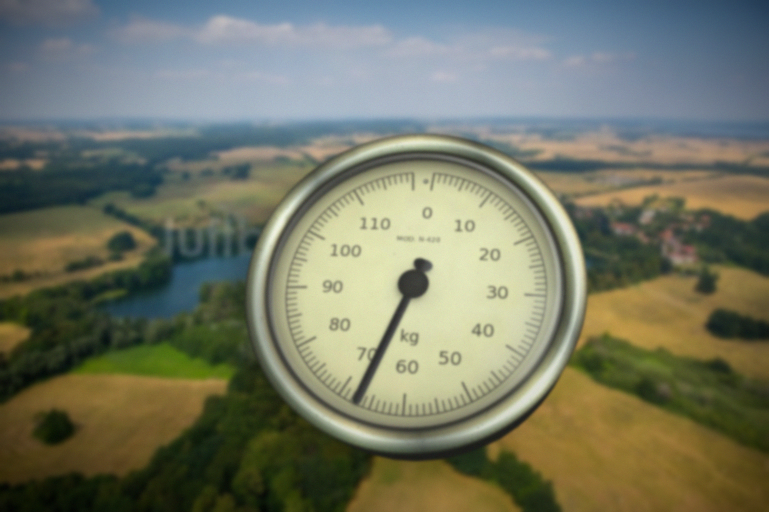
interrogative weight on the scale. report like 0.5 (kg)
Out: 67 (kg)
